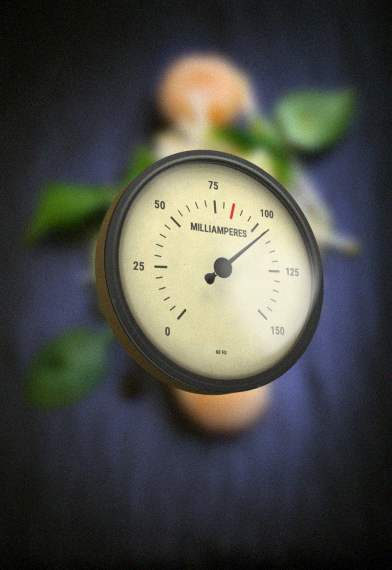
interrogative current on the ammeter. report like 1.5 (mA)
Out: 105 (mA)
